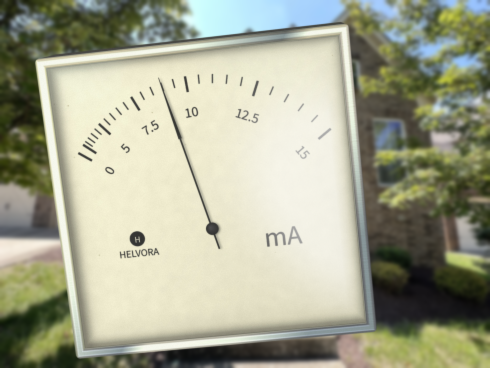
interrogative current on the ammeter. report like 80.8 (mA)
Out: 9 (mA)
